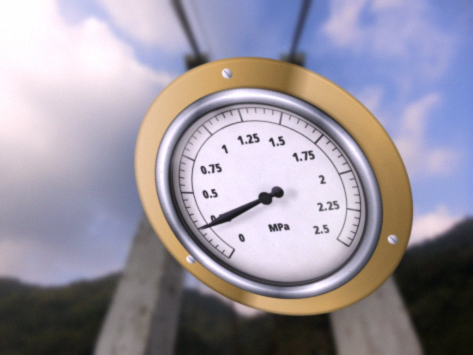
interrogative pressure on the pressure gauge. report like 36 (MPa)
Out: 0.25 (MPa)
